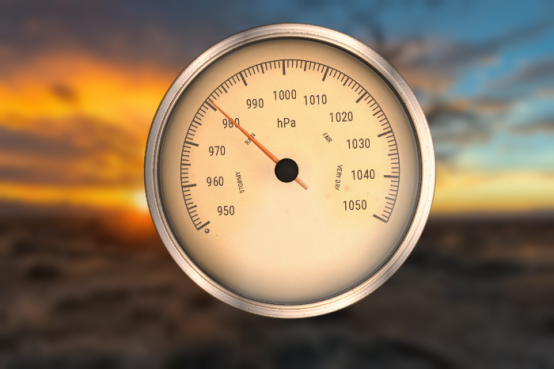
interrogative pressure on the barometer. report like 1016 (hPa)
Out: 981 (hPa)
